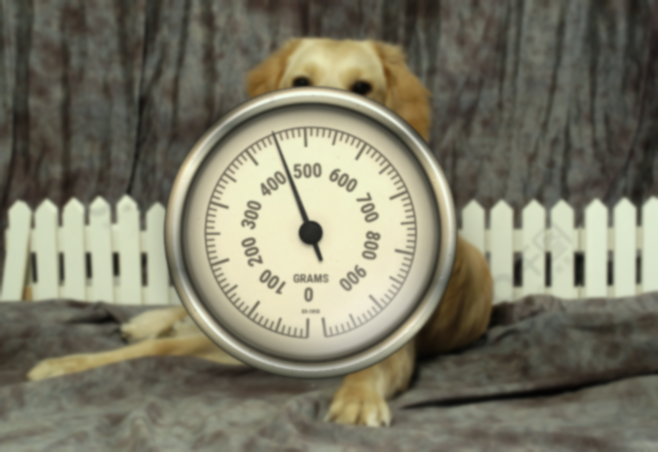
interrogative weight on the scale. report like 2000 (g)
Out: 450 (g)
